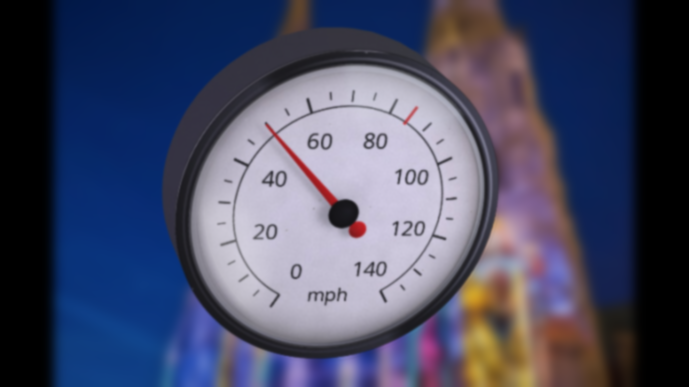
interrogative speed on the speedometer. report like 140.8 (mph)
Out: 50 (mph)
